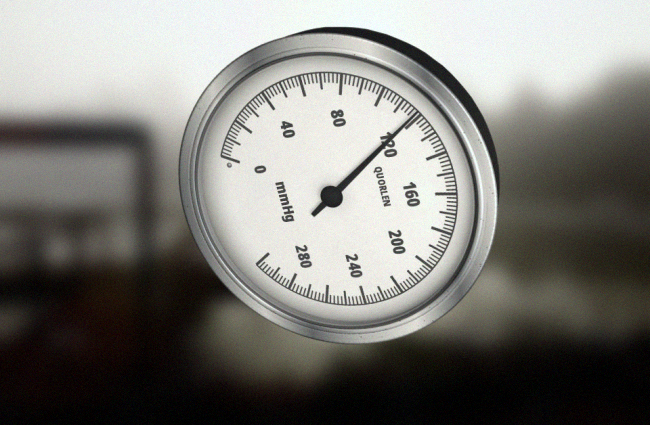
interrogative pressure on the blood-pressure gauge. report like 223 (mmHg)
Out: 118 (mmHg)
